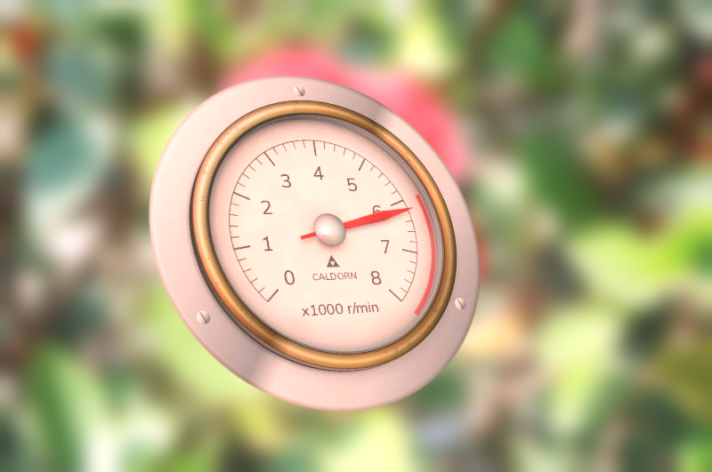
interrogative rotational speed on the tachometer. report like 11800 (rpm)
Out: 6200 (rpm)
